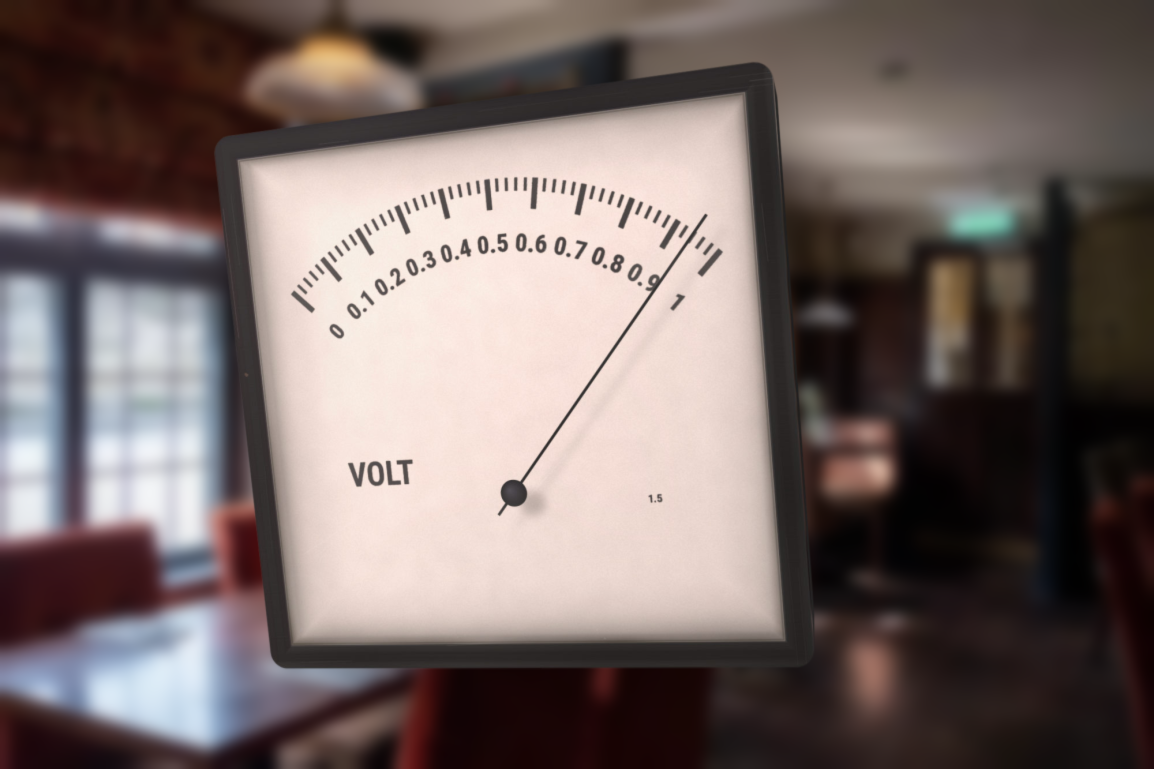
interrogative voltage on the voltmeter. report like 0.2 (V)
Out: 0.94 (V)
